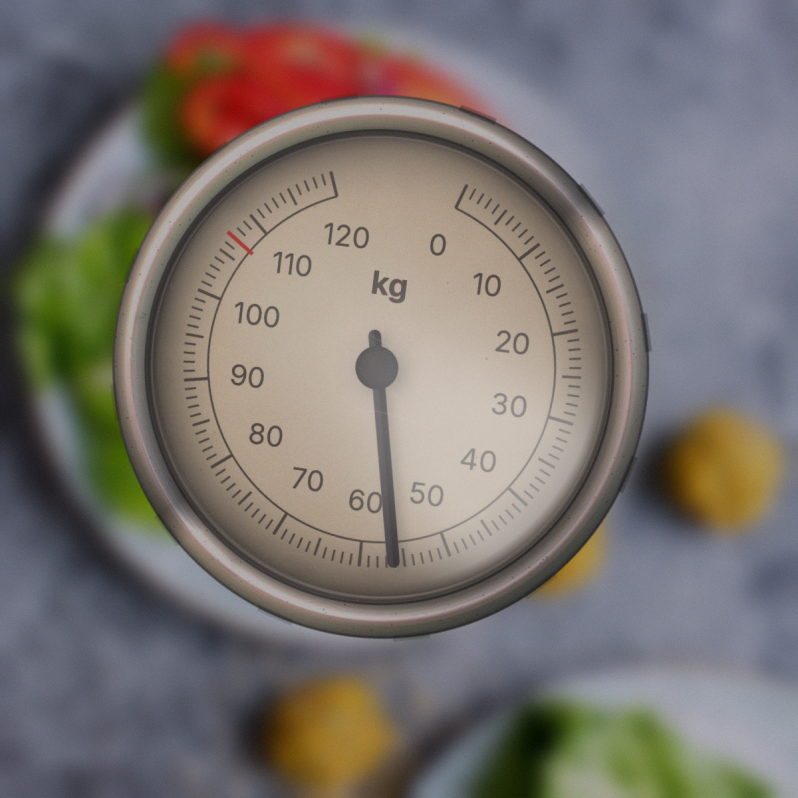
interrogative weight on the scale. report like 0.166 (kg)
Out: 56 (kg)
